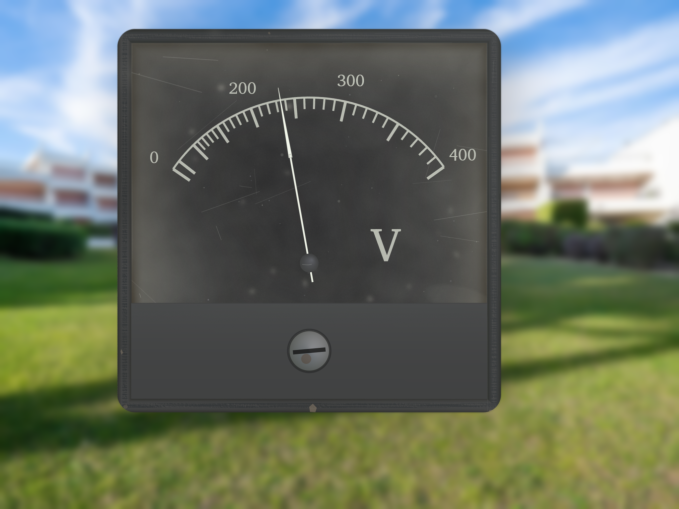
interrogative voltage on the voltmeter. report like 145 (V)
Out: 235 (V)
